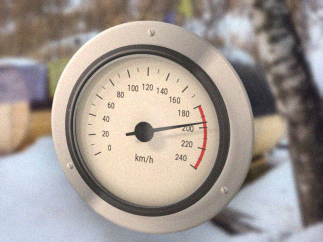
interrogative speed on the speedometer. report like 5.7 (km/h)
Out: 195 (km/h)
